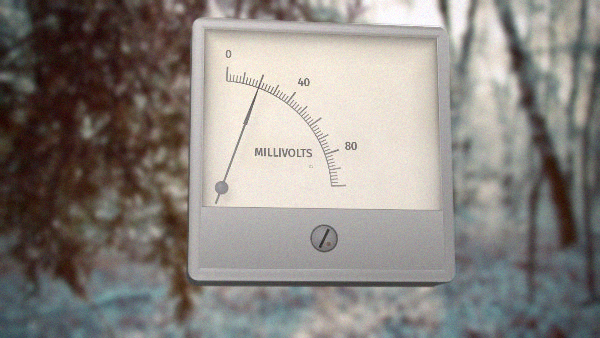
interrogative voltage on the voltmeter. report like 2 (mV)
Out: 20 (mV)
